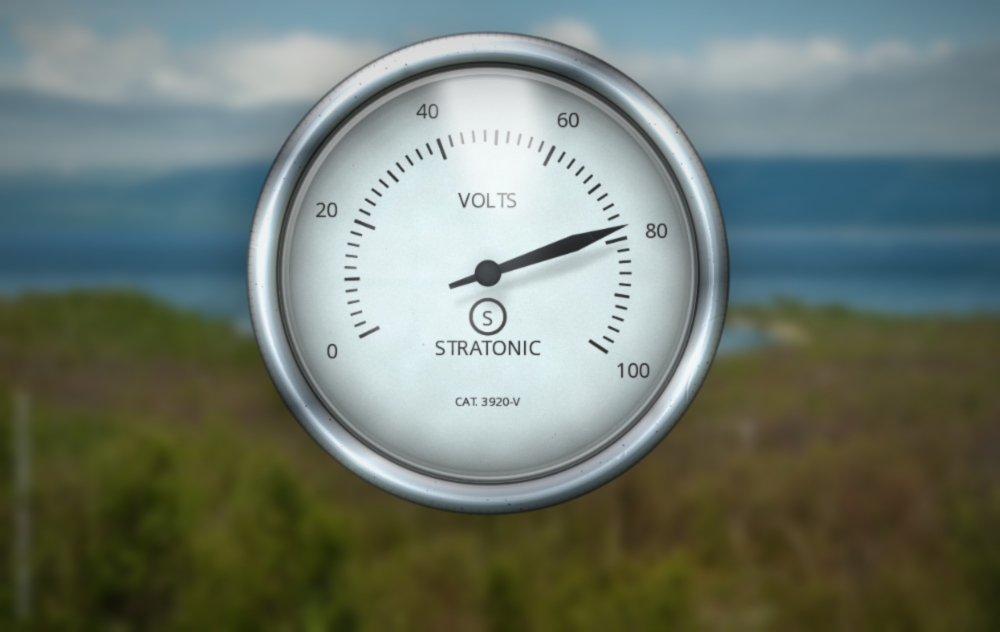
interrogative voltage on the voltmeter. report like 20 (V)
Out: 78 (V)
